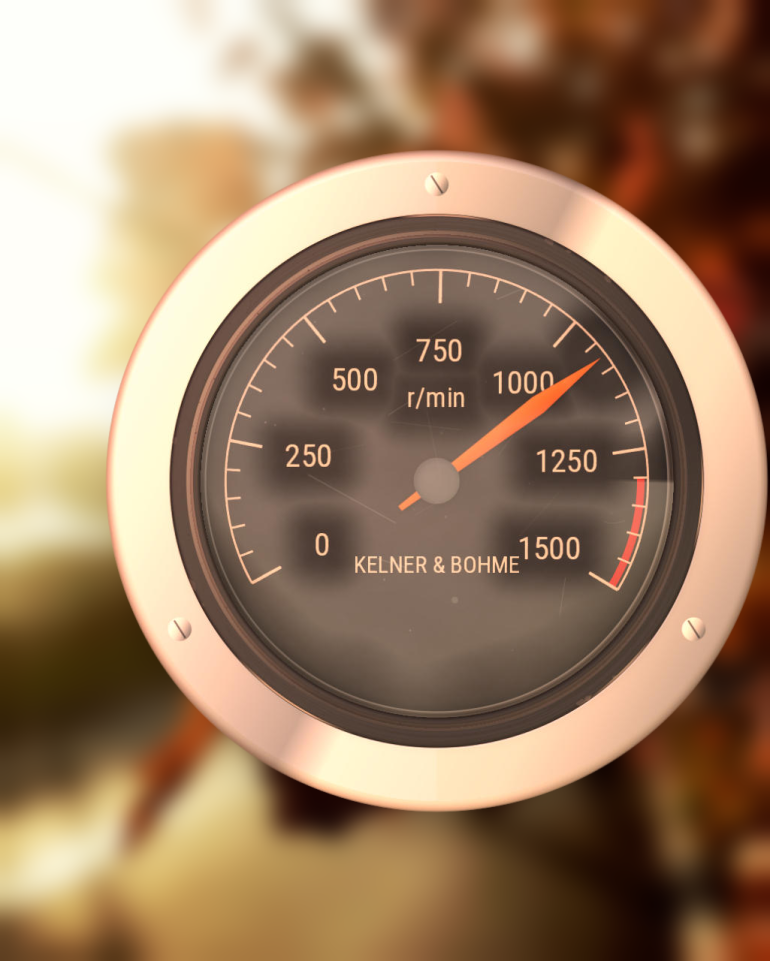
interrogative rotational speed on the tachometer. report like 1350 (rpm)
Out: 1075 (rpm)
